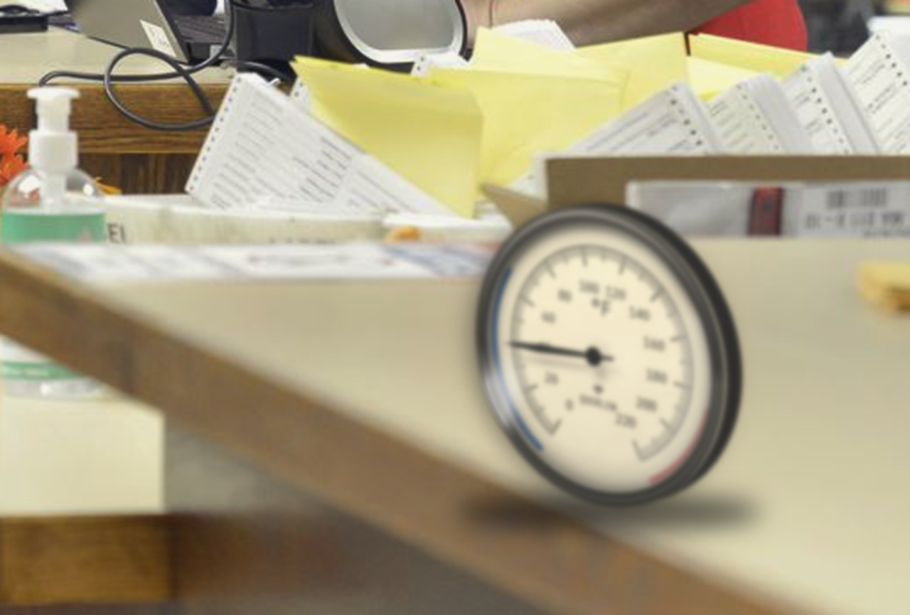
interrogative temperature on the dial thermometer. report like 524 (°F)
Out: 40 (°F)
